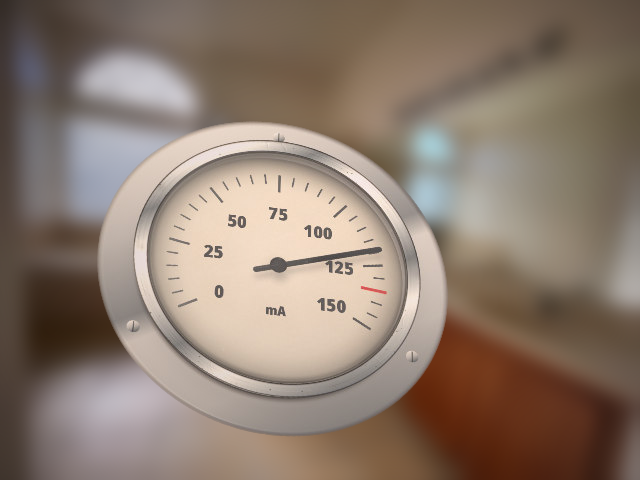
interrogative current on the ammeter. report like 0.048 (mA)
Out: 120 (mA)
